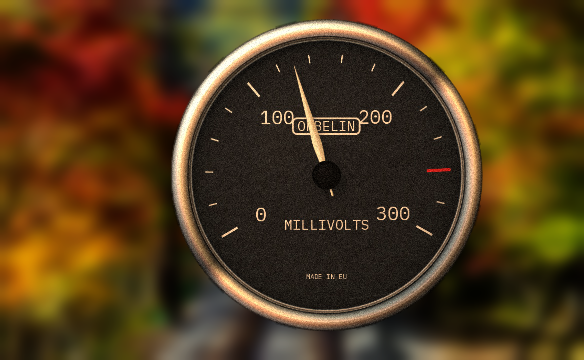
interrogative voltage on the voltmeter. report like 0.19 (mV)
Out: 130 (mV)
